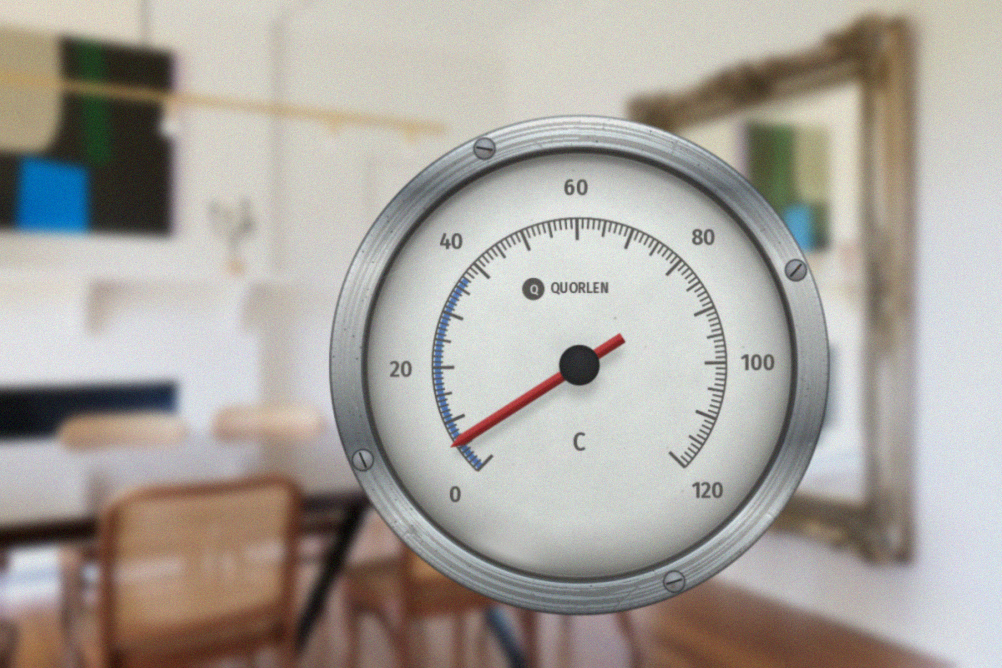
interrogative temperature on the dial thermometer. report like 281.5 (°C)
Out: 6 (°C)
